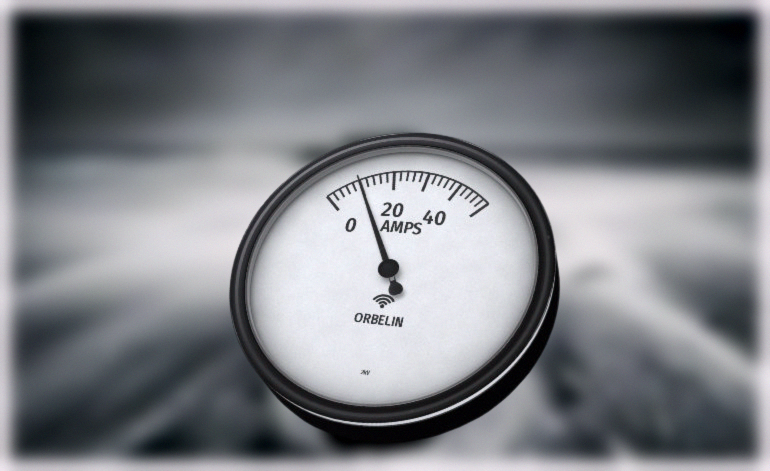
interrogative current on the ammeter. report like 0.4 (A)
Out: 10 (A)
